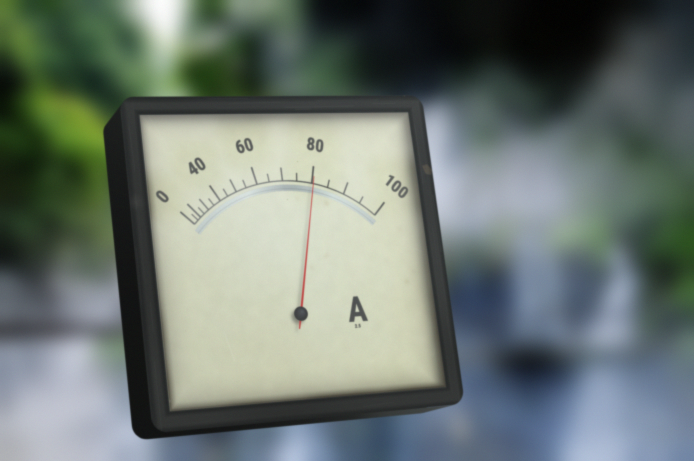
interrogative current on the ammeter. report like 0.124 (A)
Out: 80 (A)
